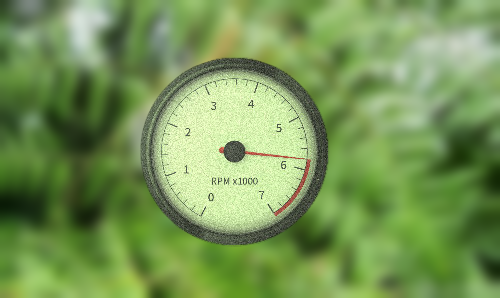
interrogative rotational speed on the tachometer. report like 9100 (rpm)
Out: 5800 (rpm)
